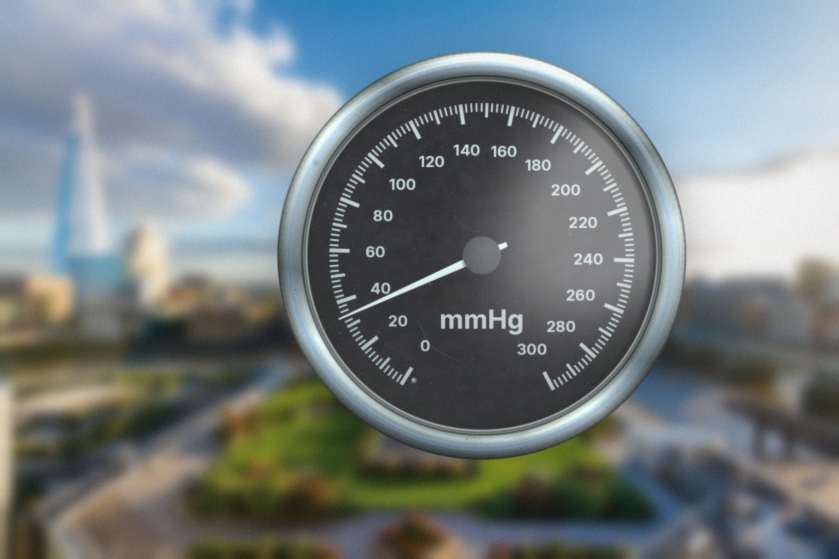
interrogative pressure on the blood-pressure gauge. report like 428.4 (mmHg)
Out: 34 (mmHg)
